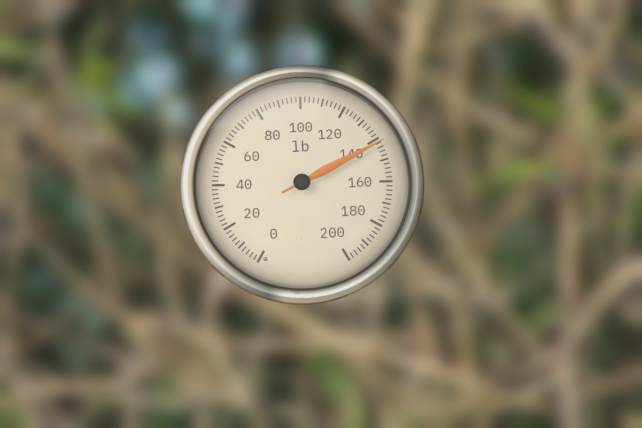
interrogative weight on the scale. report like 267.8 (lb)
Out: 142 (lb)
